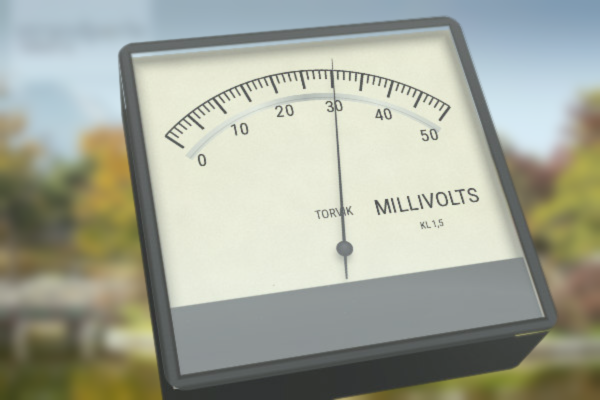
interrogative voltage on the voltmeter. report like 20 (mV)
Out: 30 (mV)
